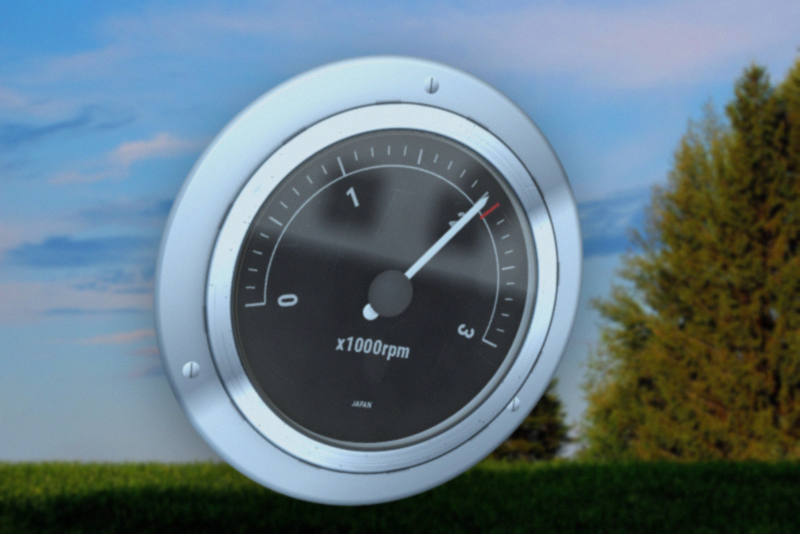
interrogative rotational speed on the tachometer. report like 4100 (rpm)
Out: 2000 (rpm)
